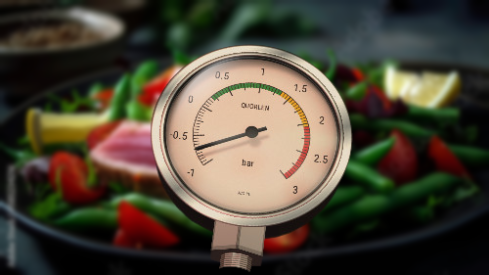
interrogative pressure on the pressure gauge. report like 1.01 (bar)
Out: -0.75 (bar)
